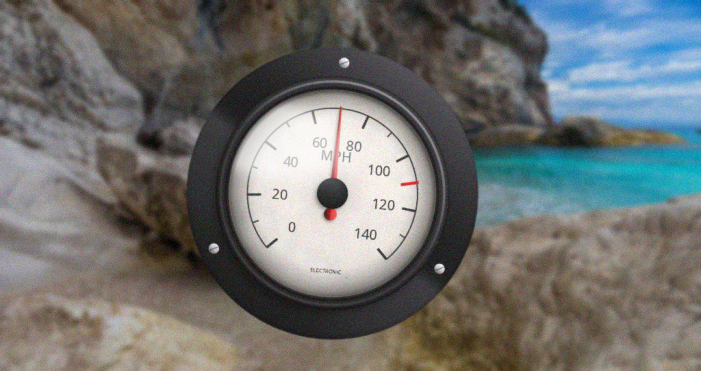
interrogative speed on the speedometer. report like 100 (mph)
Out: 70 (mph)
